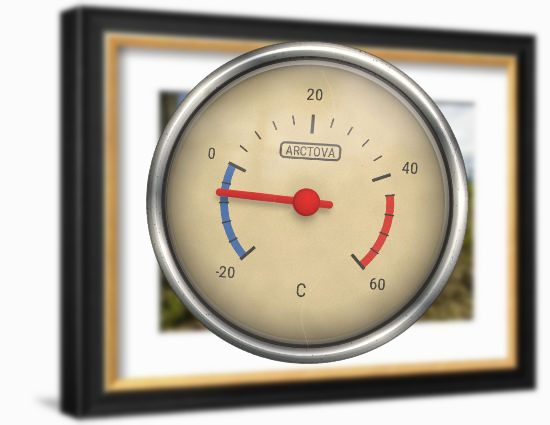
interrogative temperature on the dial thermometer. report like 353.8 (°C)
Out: -6 (°C)
